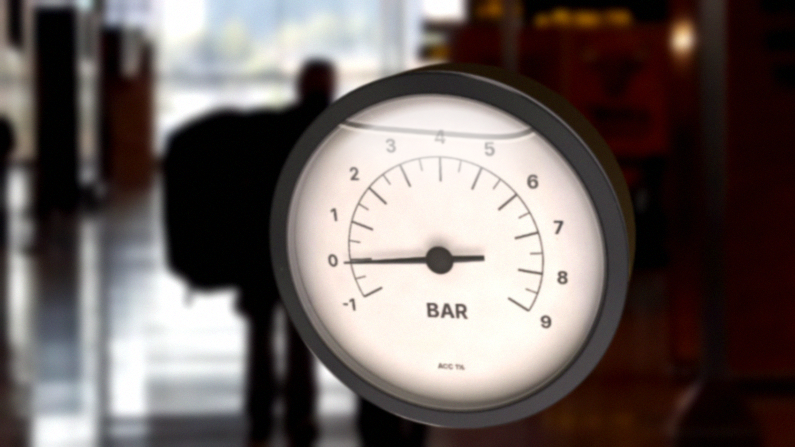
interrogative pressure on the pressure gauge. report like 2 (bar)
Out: 0 (bar)
